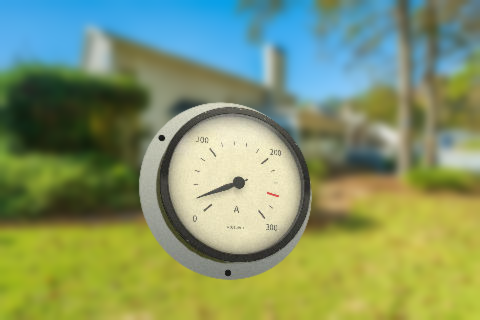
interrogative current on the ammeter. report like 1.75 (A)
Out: 20 (A)
